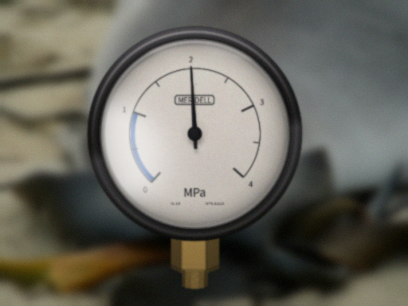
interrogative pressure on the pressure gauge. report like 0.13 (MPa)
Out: 2 (MPa)
